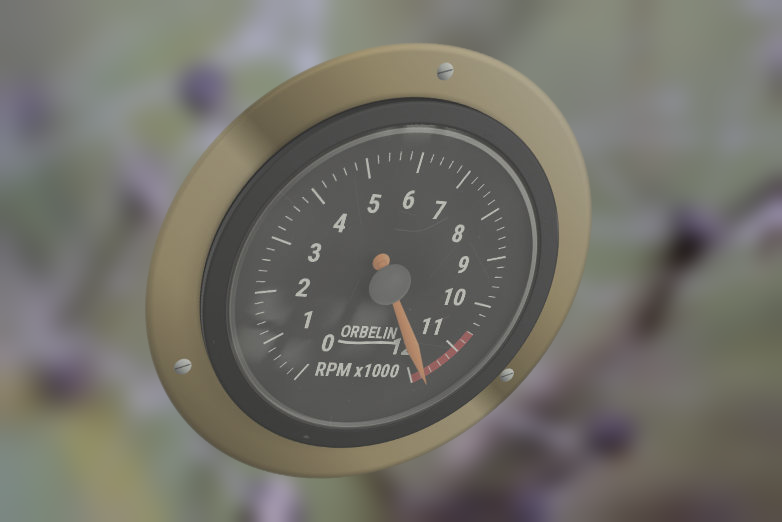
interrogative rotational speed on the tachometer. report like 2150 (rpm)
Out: 11800 (rpm)
